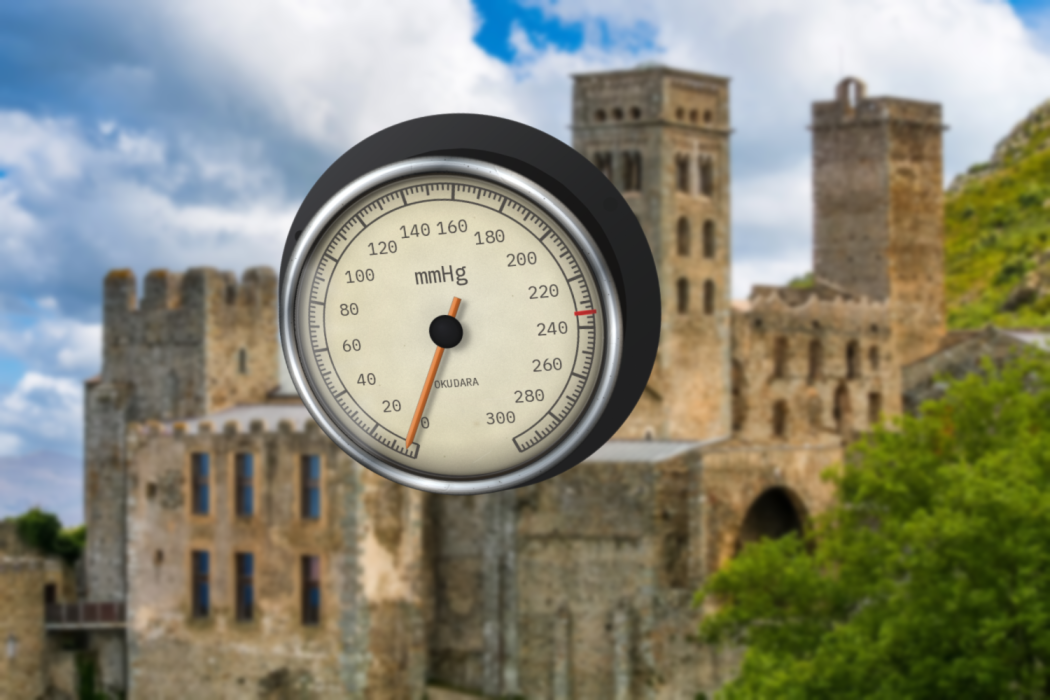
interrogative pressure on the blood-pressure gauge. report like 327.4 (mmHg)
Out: 4 (mmHg)
